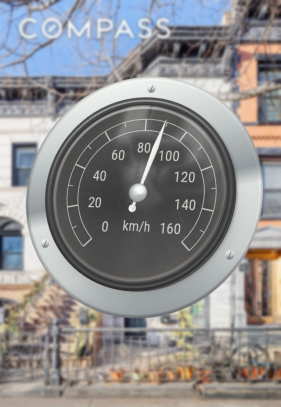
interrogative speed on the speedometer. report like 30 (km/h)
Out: 90 (km/h)
